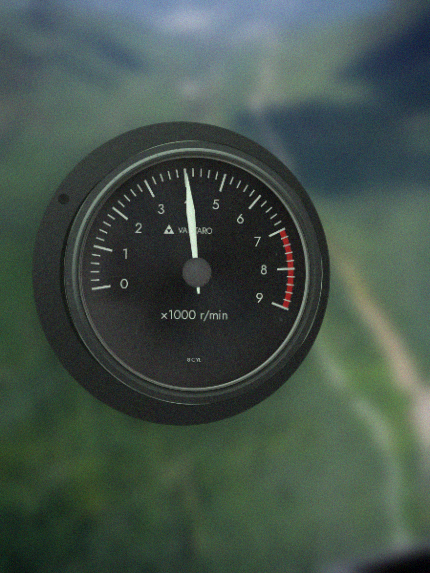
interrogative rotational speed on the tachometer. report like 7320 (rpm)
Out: 4000 (rpm)
